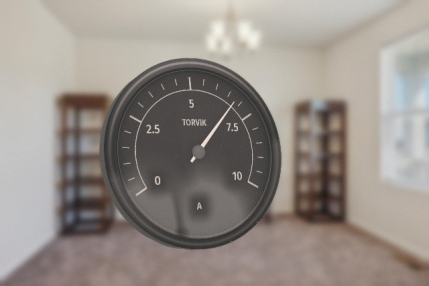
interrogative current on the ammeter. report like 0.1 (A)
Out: 6.75 (A)
